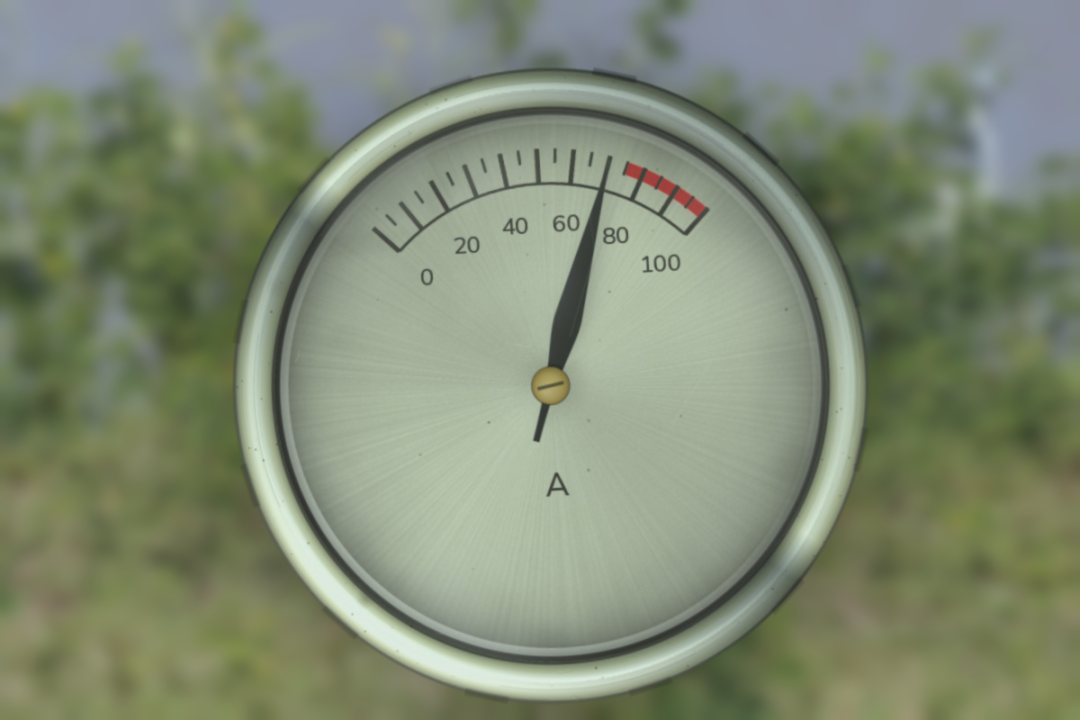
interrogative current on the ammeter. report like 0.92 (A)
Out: 70 (A)
